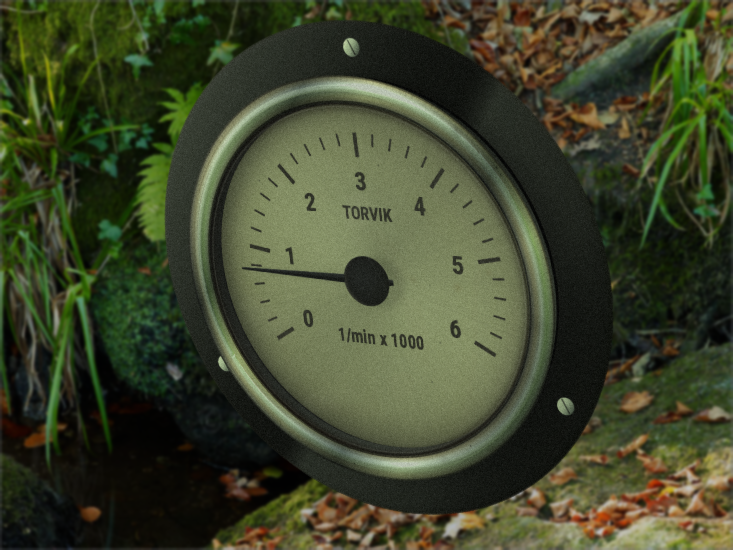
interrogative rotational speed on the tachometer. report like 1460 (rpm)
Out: 800 (rpm)
